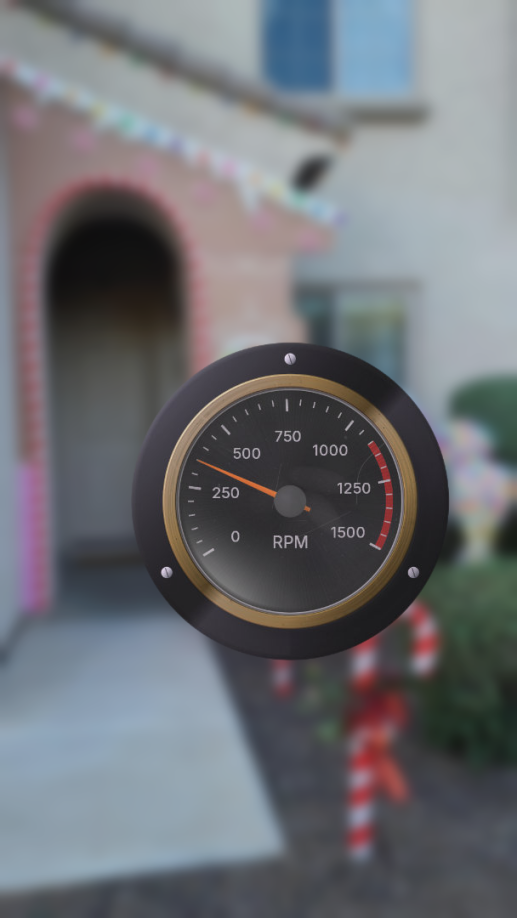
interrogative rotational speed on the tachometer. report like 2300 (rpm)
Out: 350 (rpm)
